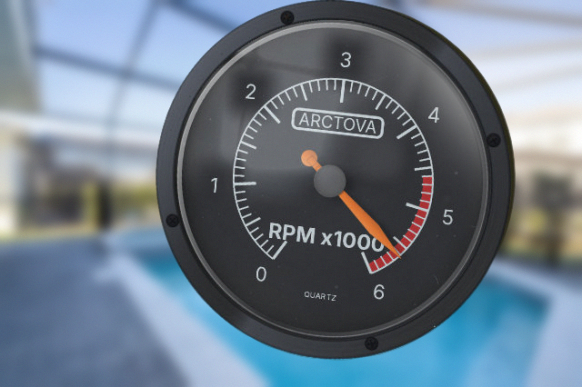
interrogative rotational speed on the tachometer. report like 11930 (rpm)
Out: 5600 (rpm)
